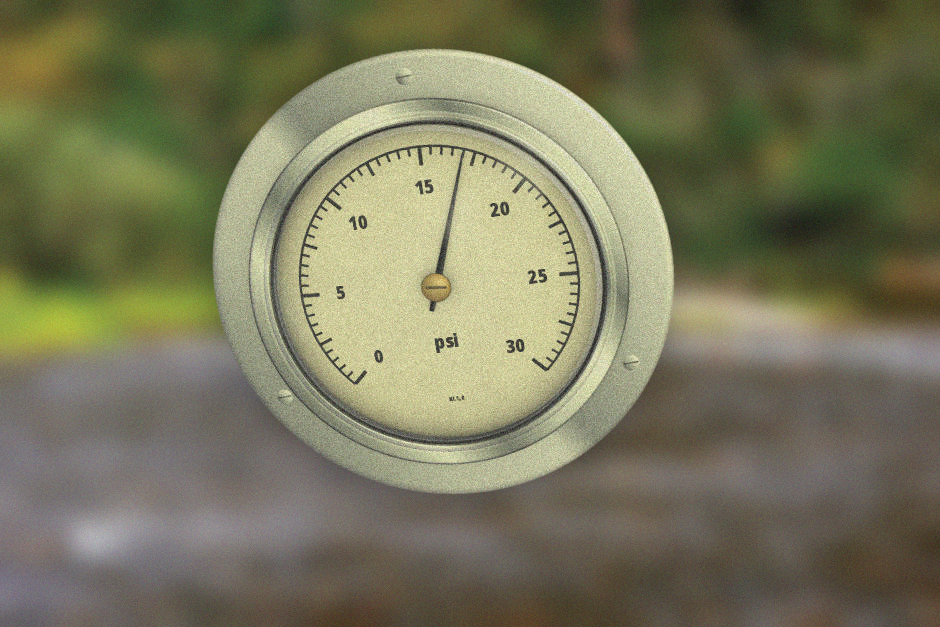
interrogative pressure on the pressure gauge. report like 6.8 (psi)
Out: 17 (psi)
